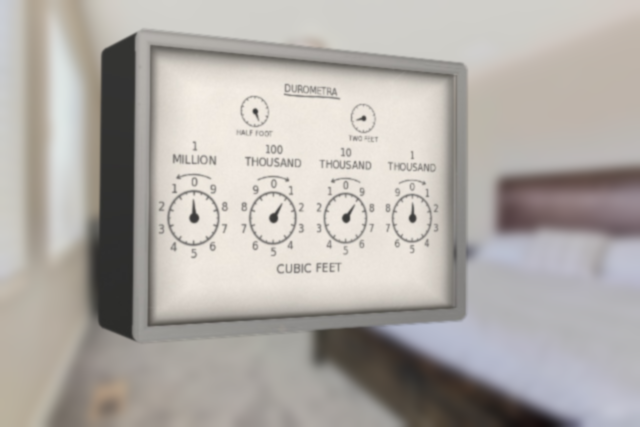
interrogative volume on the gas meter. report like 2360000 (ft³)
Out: 9000 (ft³)
